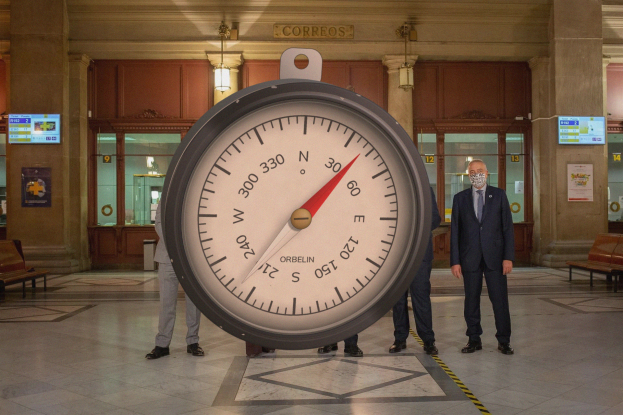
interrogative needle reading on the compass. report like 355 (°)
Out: 40 (°)
